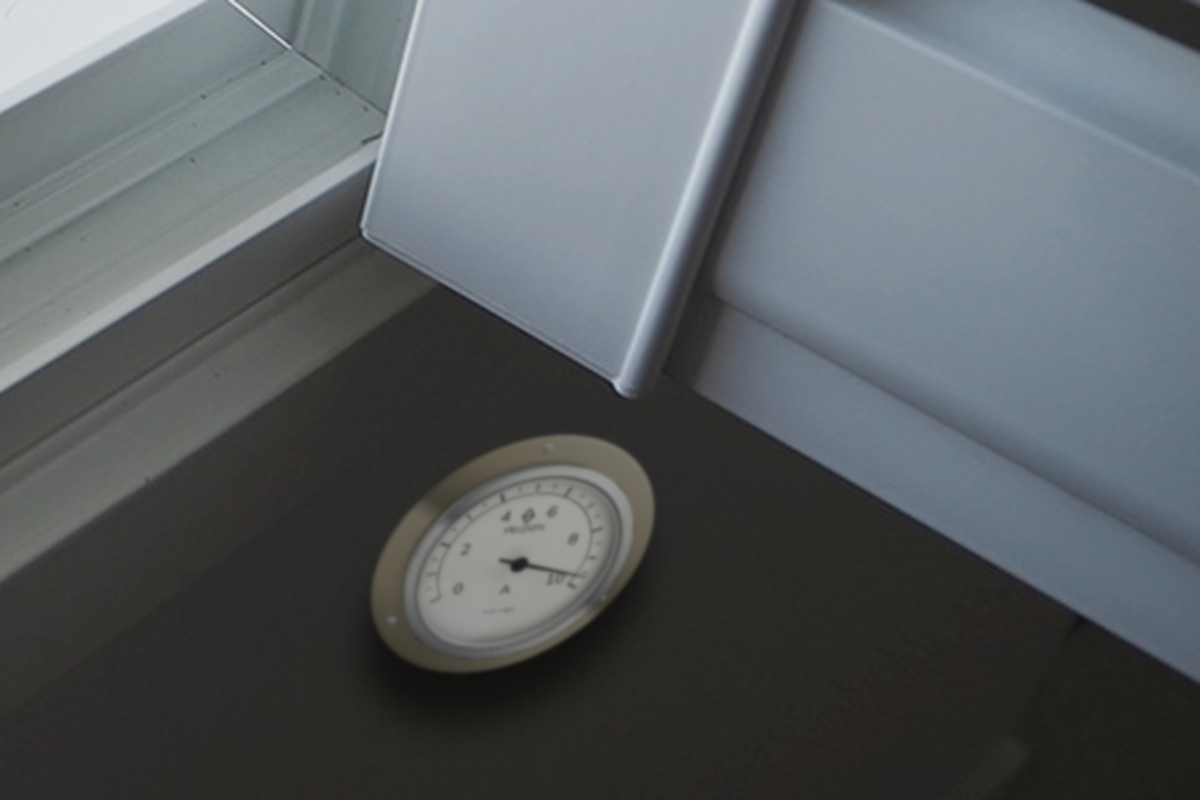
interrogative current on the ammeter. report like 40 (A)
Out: 9.5 (A)
